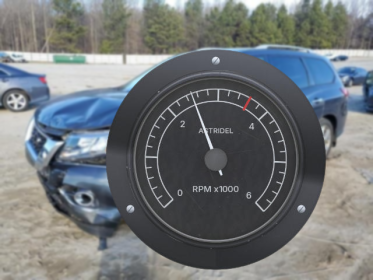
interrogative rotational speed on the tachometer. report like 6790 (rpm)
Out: 2500 (rpm)
